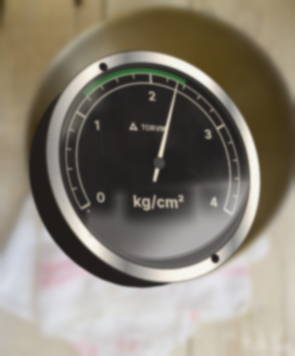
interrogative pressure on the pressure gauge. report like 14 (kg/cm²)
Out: 2.3 (kg/cm²)
